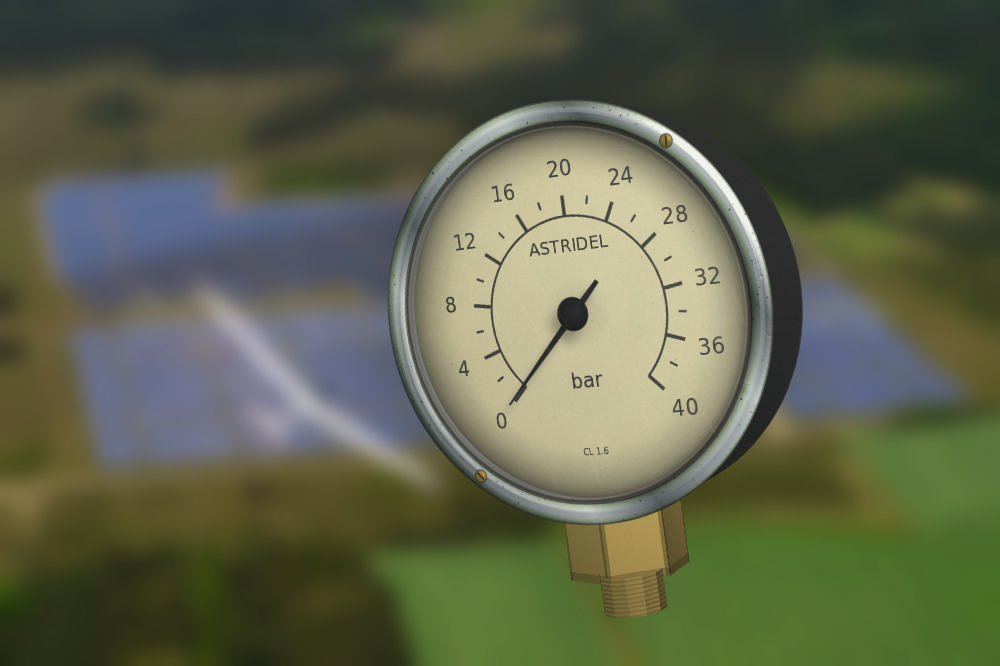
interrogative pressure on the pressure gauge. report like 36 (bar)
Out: 0 (bar)
